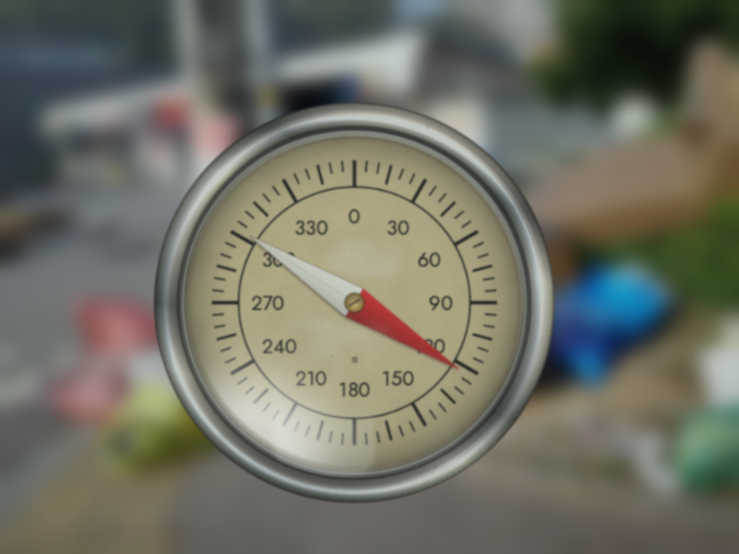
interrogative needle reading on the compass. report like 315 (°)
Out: 122.5 (°)
